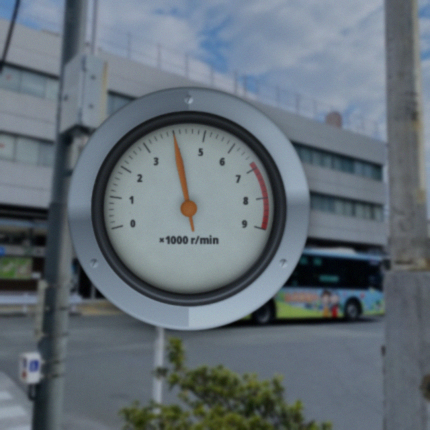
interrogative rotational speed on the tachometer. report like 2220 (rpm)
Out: 4000 (rpm)
